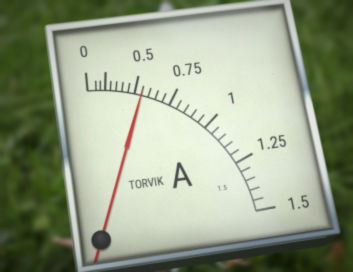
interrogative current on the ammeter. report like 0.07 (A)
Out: 0.55 (A)
